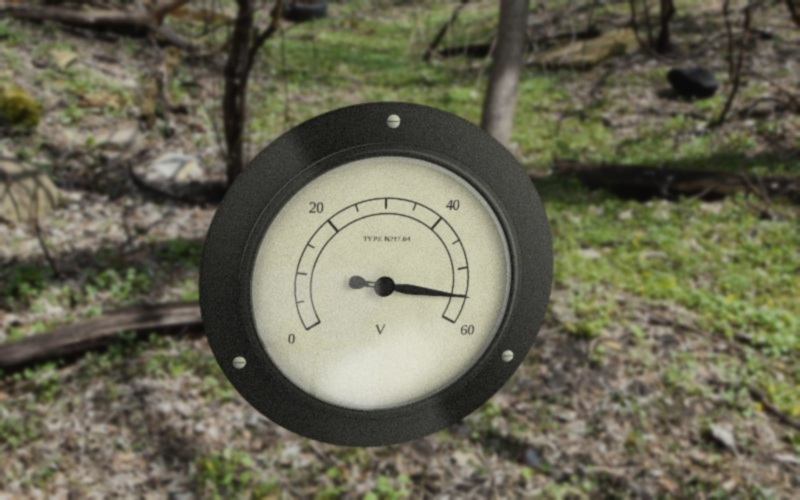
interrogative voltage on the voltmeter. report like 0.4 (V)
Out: 55 (V)
